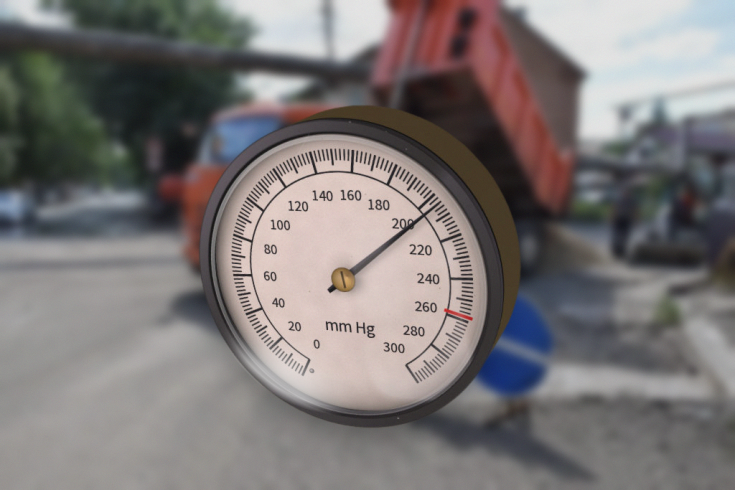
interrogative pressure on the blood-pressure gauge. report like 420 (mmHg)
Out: 204 (mmHg)
